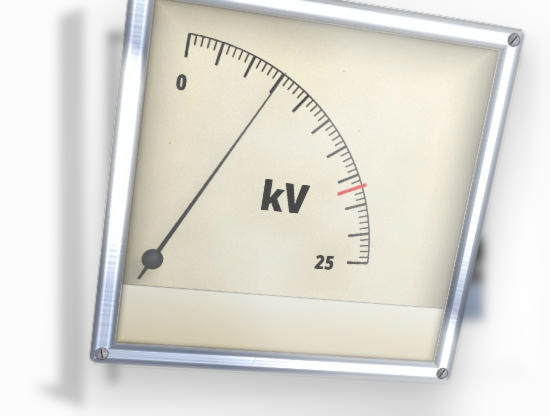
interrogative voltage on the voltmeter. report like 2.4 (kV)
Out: 7.5 (kV)
